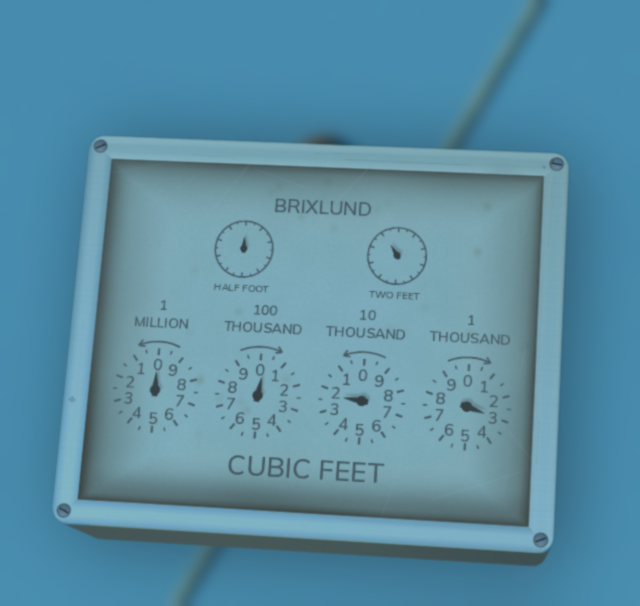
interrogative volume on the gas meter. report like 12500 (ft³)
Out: 2300 (ft³)
